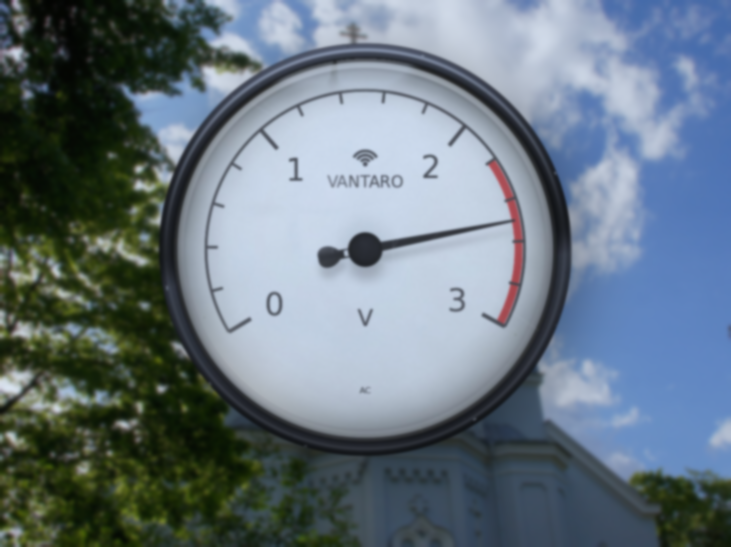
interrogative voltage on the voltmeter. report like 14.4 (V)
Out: 2.5 (V)
